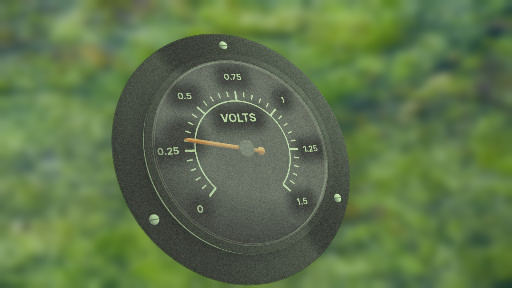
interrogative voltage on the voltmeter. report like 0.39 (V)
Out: 0.3 (V)
